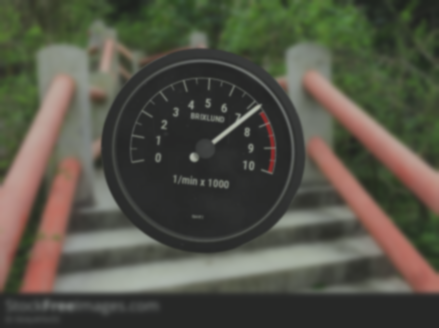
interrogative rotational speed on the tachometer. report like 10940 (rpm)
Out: 7250 (rpm)
